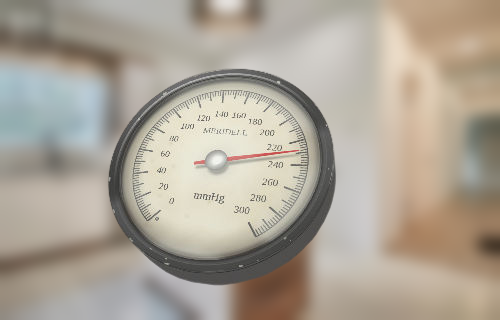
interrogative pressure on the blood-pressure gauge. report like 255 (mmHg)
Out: 230 (mmHg)
